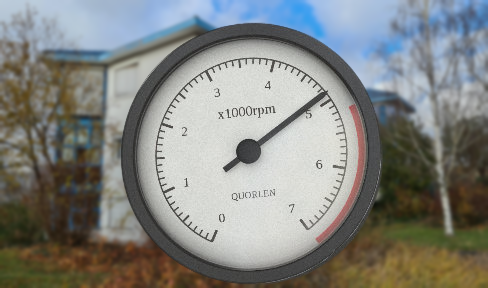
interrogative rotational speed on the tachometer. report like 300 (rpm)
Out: 4900 (rpm)
